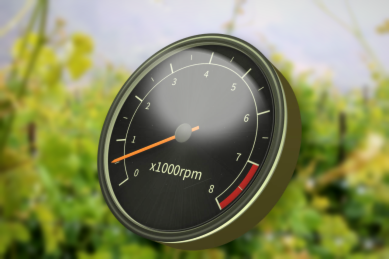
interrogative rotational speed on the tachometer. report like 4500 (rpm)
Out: 500 (rpm)
